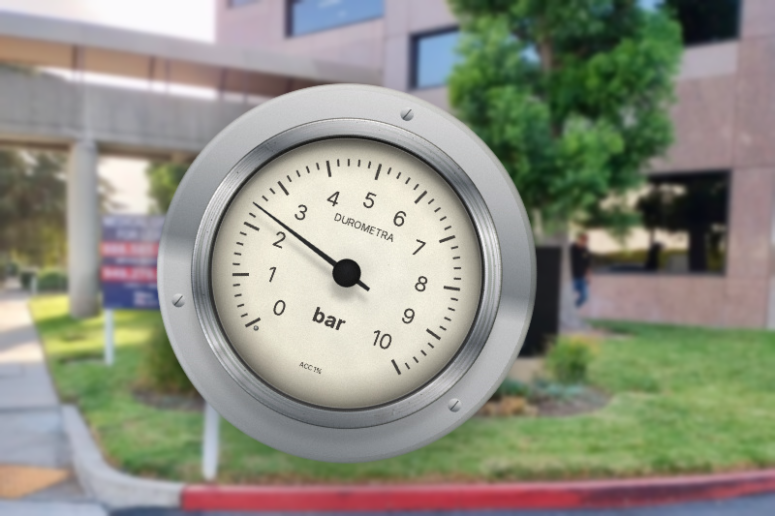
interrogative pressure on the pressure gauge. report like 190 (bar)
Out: 2.4 (bar)
